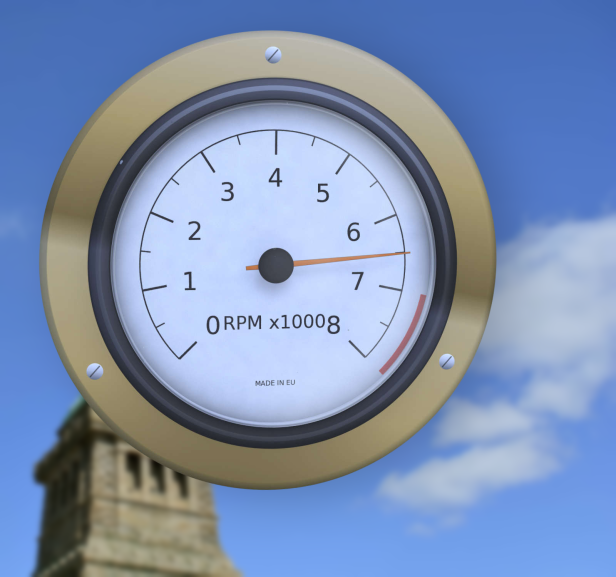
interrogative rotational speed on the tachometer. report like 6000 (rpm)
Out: 6500 (rpm)
